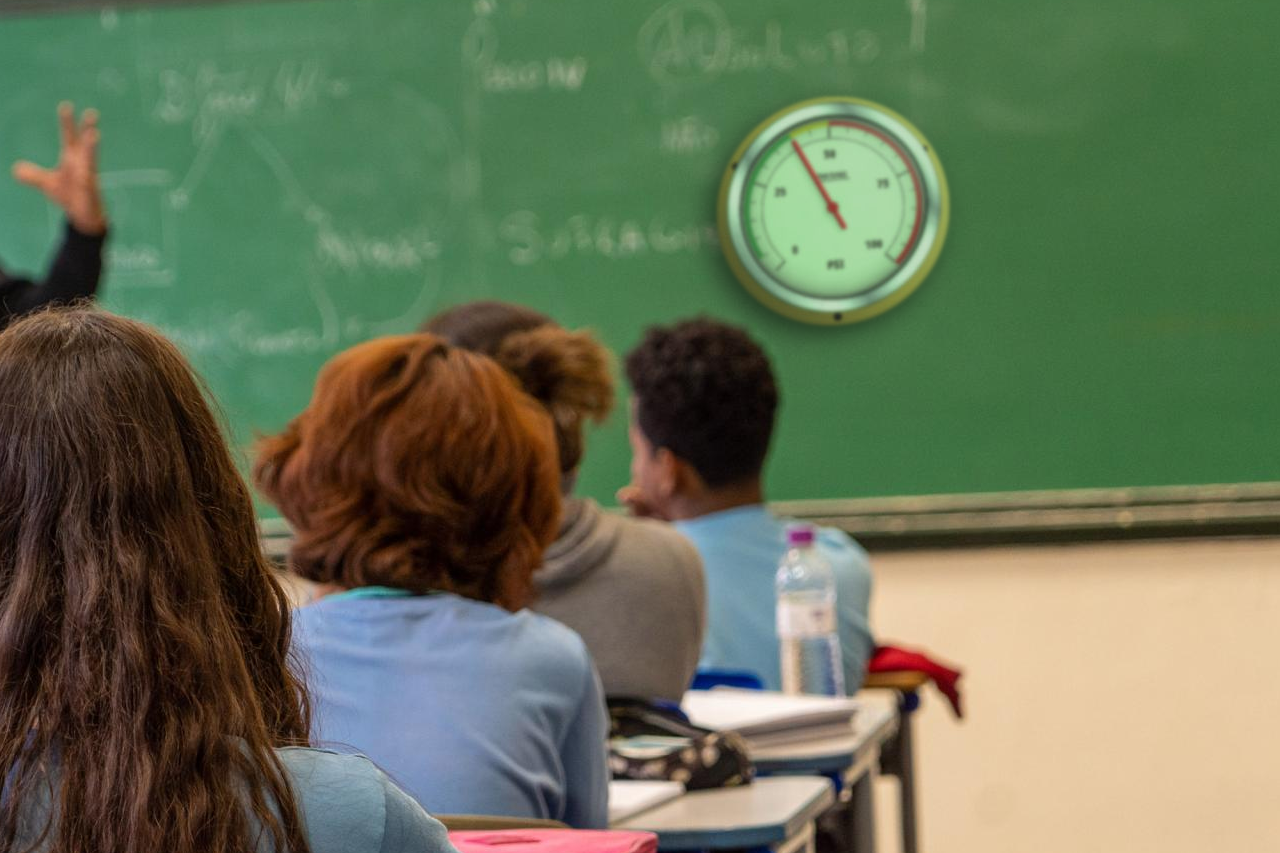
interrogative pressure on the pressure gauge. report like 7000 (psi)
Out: 40 (psi)
